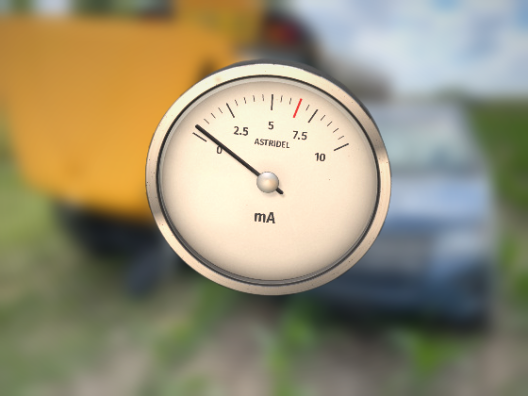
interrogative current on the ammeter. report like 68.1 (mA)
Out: 0.5 (mA)
